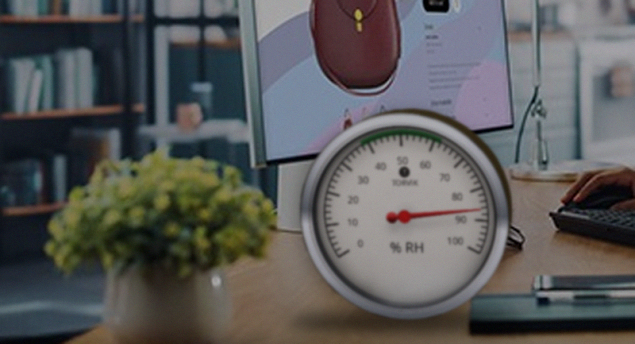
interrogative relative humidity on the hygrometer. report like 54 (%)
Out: 86 (%)
